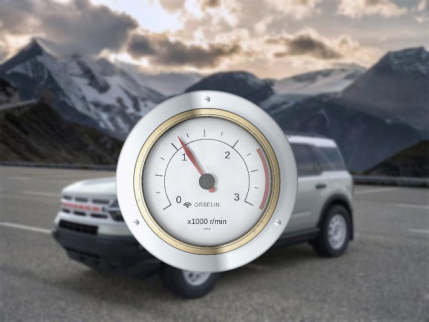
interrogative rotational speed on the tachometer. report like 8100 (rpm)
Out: 1125 (rpm)
